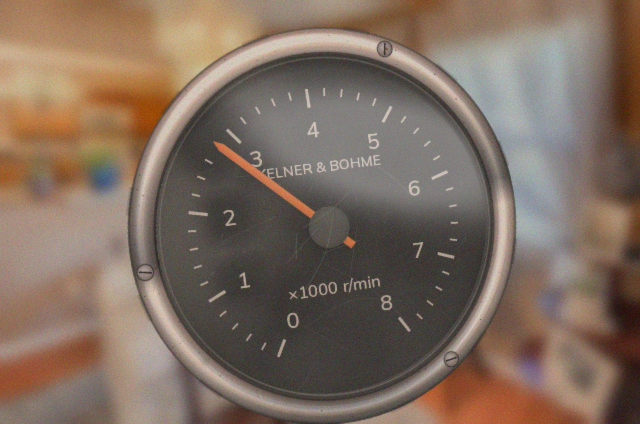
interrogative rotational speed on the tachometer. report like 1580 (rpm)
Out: 2800 (rpm)
